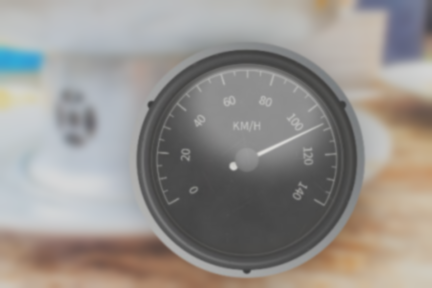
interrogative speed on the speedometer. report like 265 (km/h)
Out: 107.5 (km/h)
